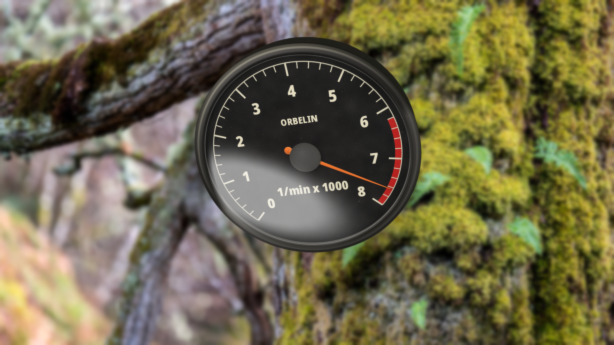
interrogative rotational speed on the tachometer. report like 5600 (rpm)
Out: 7600 (rpm)
